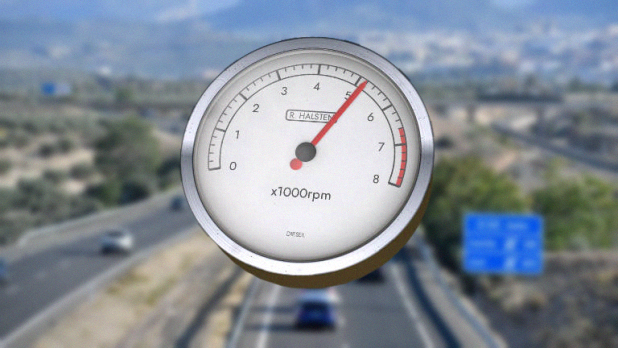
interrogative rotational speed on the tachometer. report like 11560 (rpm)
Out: 5200 (rpm)
